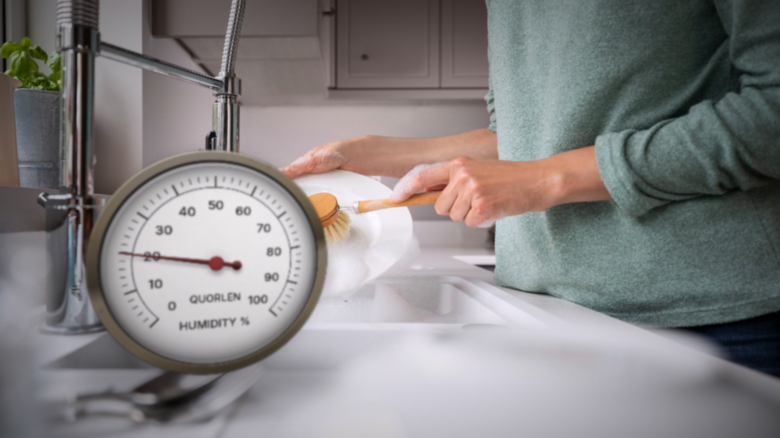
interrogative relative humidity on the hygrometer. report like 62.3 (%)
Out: 20 (%)
